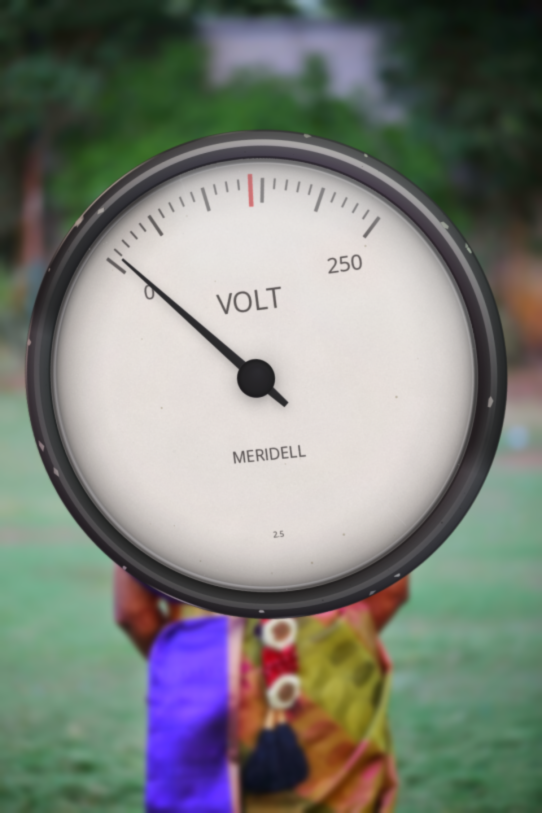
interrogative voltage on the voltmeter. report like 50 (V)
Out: 10 (V)
